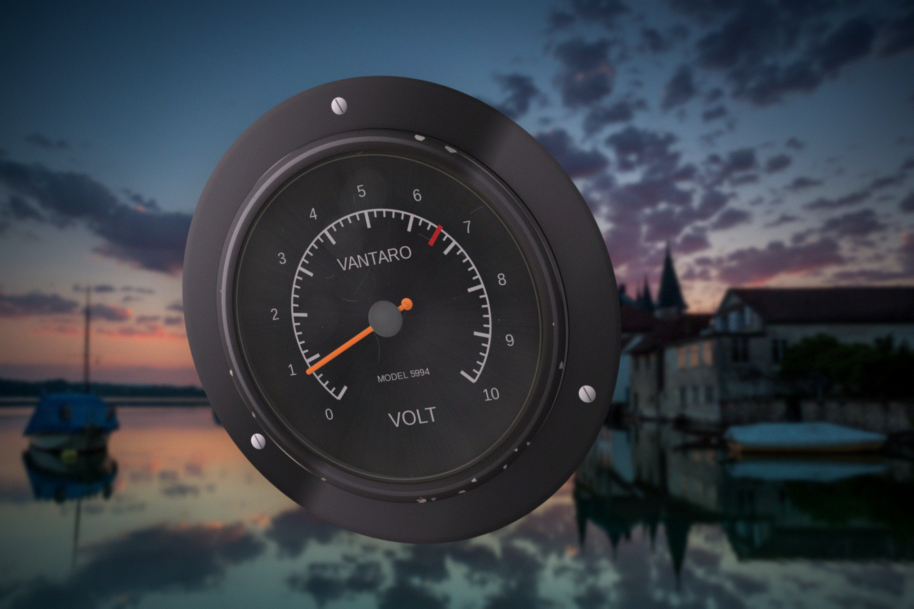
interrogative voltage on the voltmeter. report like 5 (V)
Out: 0.8 (V)
